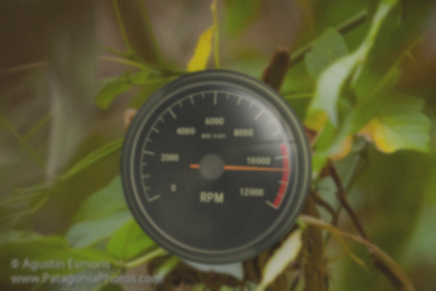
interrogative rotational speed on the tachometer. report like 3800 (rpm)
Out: 10500 (rpm)
